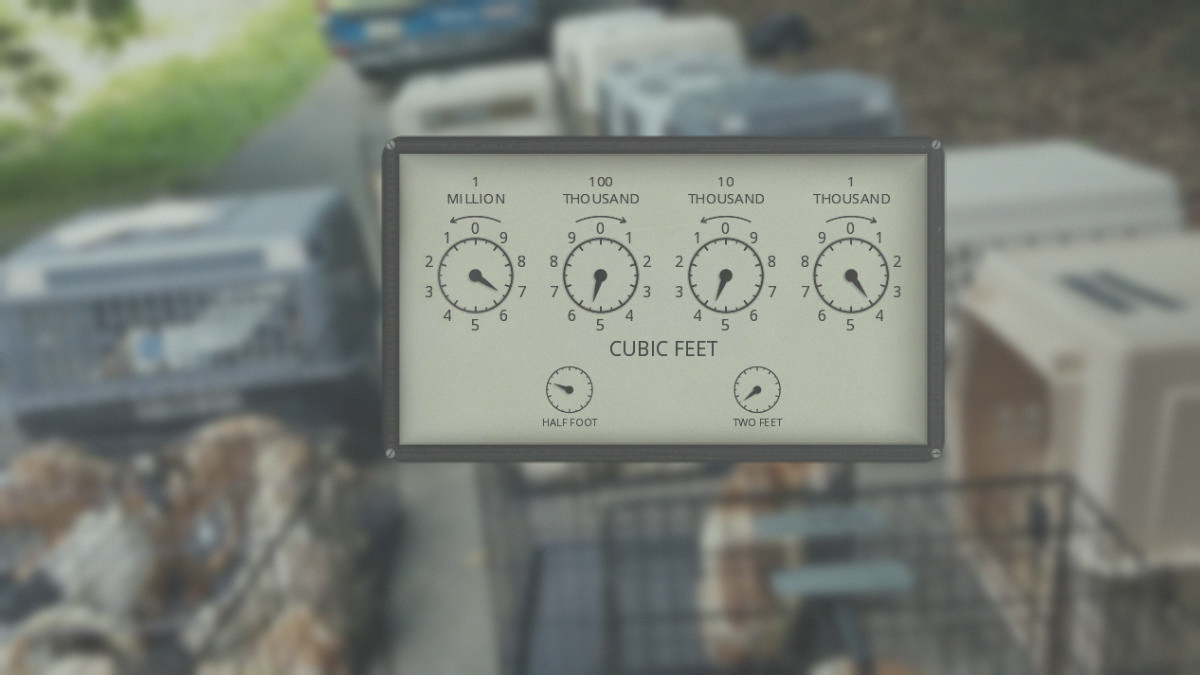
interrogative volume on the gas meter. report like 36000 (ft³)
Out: 654400 (ft³)
